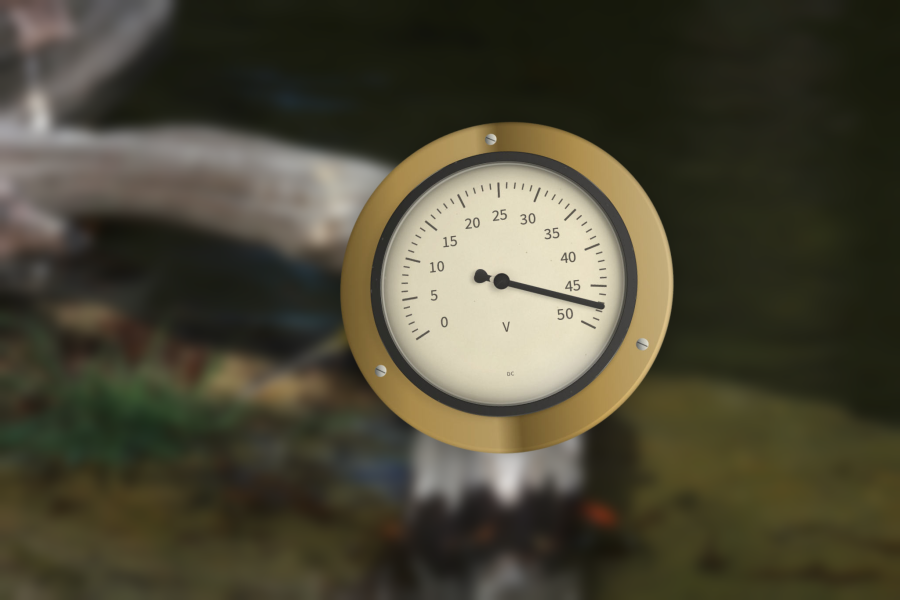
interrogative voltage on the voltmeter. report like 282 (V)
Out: 47.5 (V)
